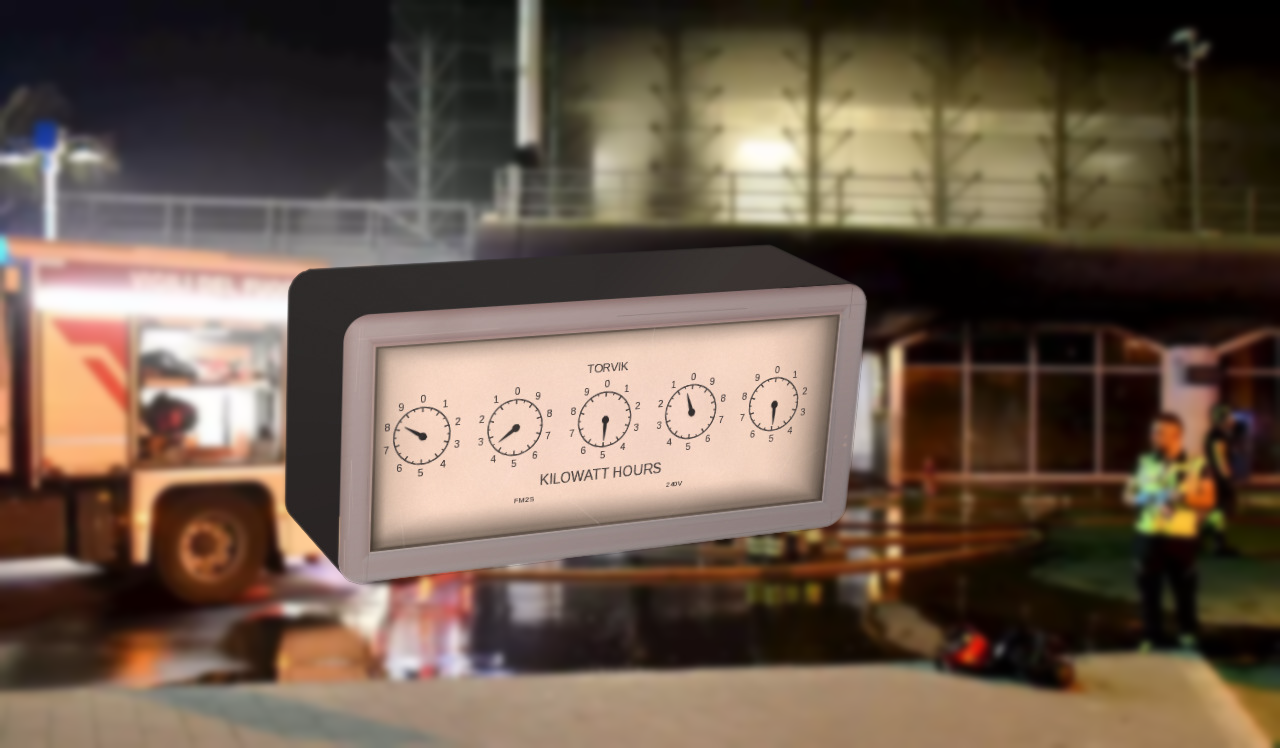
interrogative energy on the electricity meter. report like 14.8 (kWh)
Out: 83505 (kWh)
